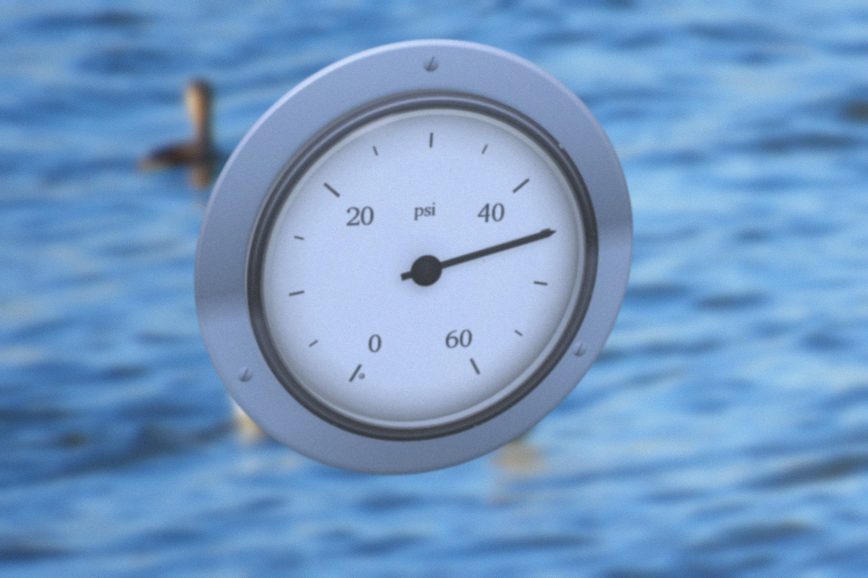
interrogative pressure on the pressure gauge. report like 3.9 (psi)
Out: 45 (psi)
